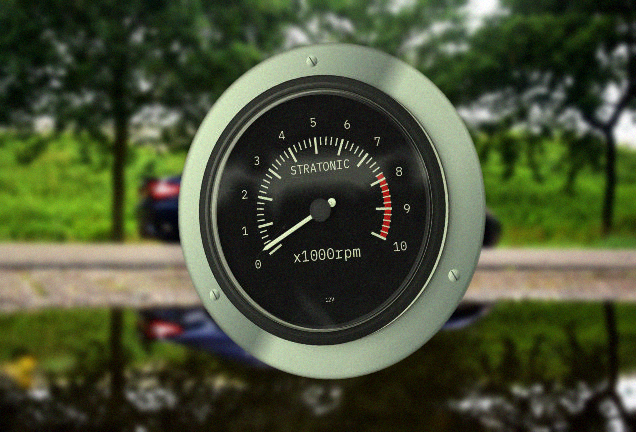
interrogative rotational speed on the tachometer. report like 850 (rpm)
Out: 200 (rpm)
